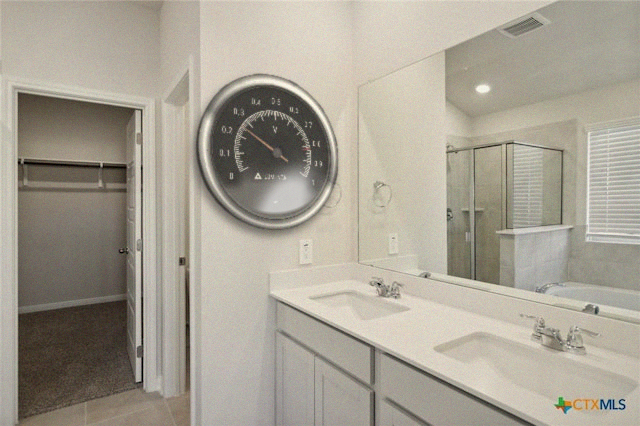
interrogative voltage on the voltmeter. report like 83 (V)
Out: 0.25 (V)
